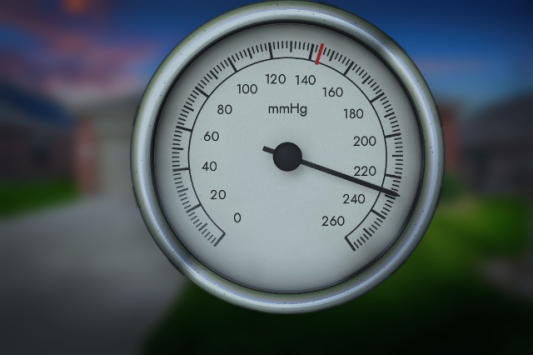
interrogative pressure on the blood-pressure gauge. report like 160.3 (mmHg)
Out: 228 (mmHg)
